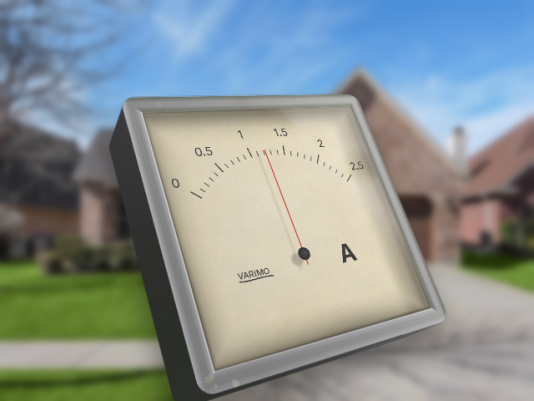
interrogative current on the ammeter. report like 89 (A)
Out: 1.2 (A)
